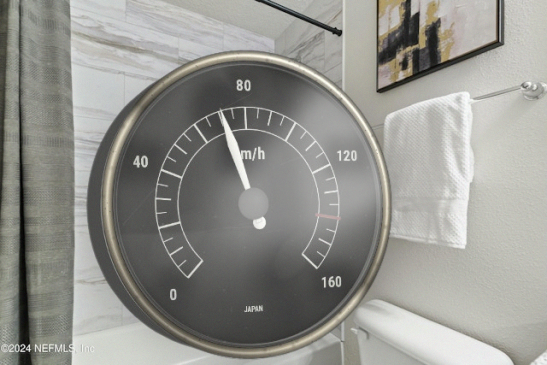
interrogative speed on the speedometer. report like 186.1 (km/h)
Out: 70 (km/h)
